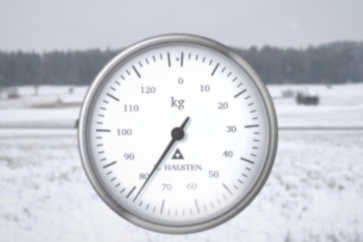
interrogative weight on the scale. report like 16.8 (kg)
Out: 78 (kg)
